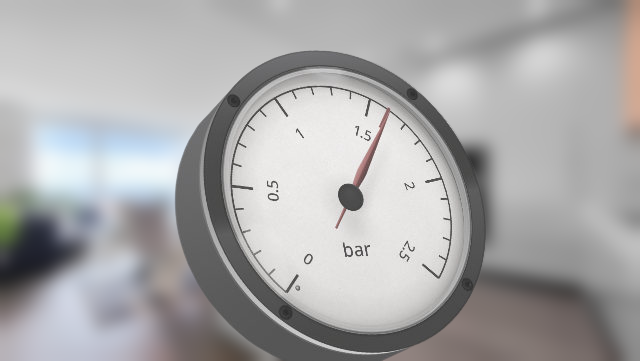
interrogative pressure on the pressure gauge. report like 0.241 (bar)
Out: 1.6 (bar)
